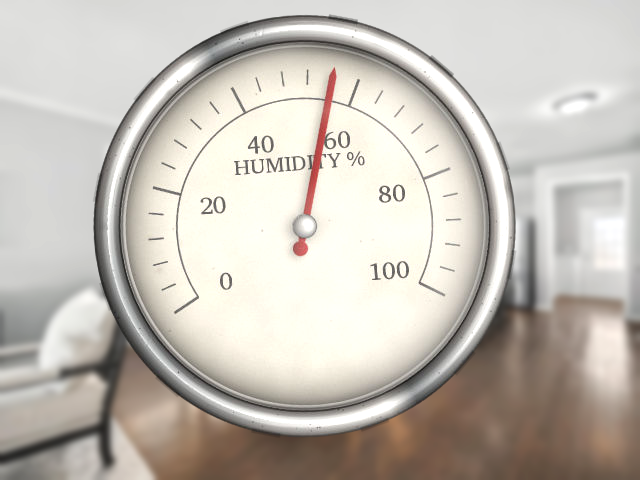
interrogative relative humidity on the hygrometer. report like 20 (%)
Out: 56 (%)
